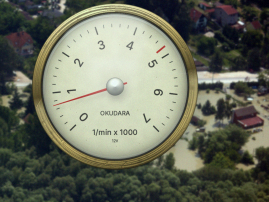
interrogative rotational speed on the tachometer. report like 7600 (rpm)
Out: 700 (rpm)
